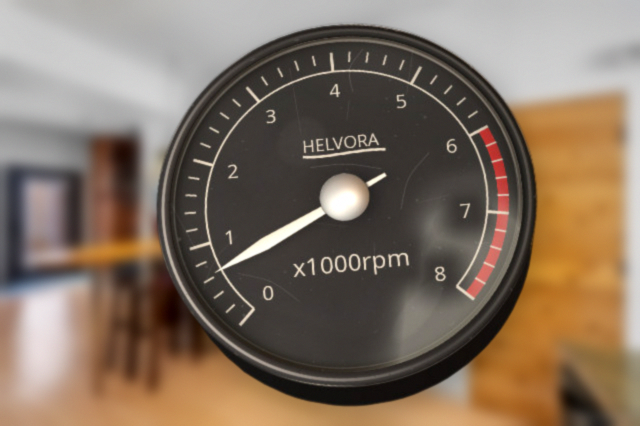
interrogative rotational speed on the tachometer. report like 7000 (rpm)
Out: 600 (rpm)
